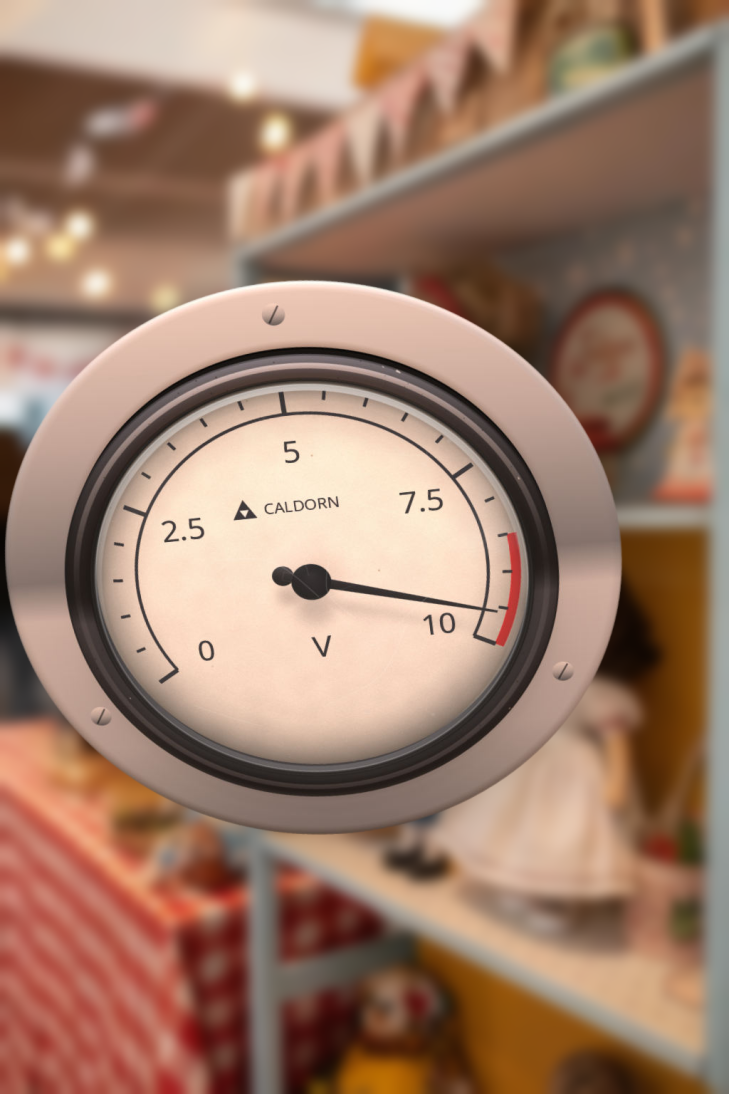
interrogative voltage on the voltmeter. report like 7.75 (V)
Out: 9.5 (V)
